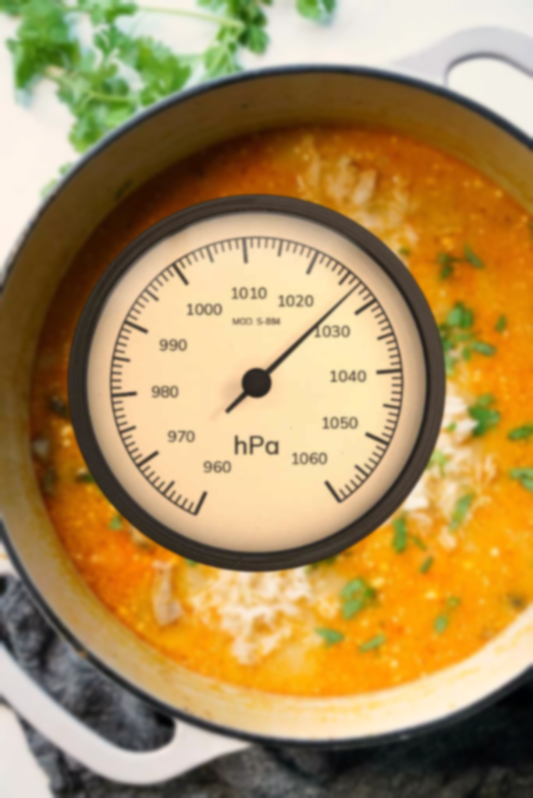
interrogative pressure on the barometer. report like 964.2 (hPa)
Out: 1027 (hPa)
